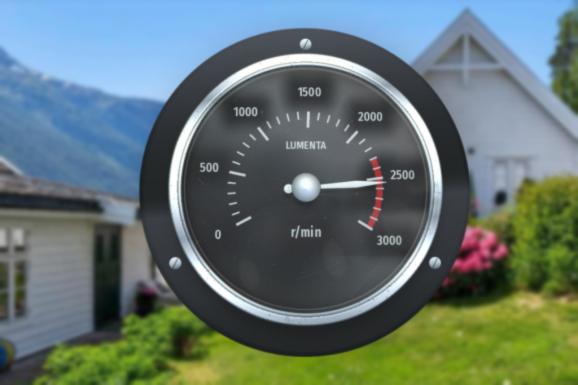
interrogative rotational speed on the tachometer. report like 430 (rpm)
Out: 2550 (rpm)
